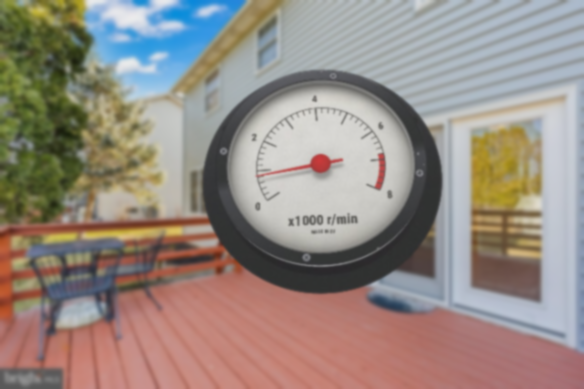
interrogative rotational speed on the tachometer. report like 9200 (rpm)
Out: 800 (rpm)
